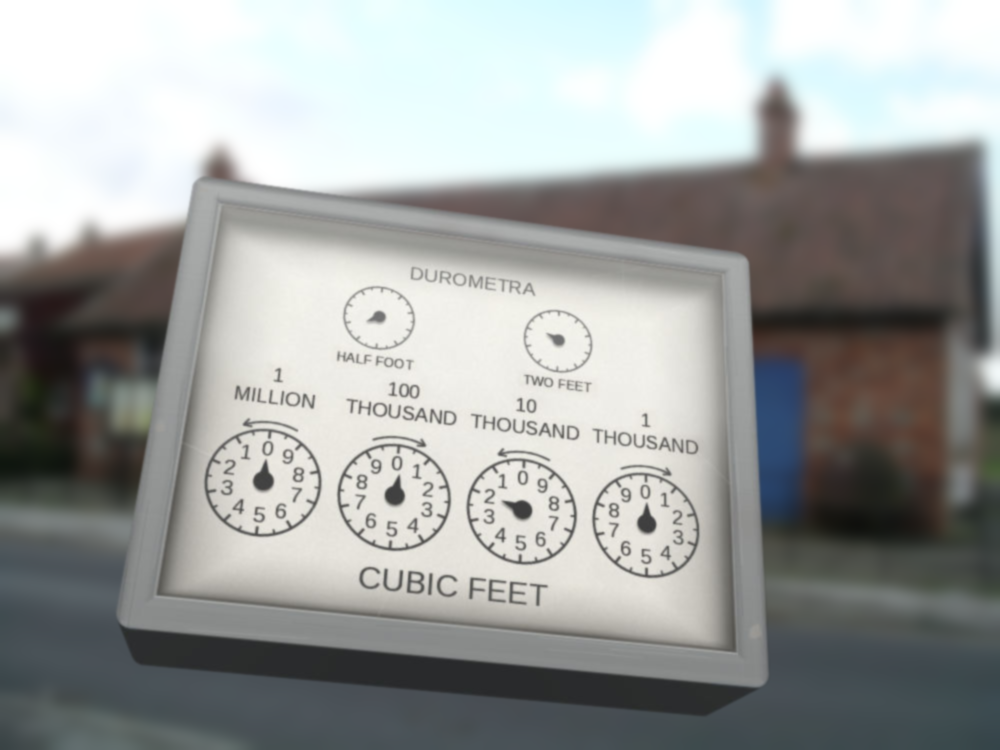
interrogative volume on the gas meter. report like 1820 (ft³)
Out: 2000 (ft³)
